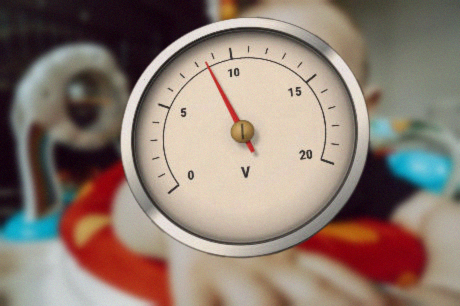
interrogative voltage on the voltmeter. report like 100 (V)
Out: 8.5 (V)
